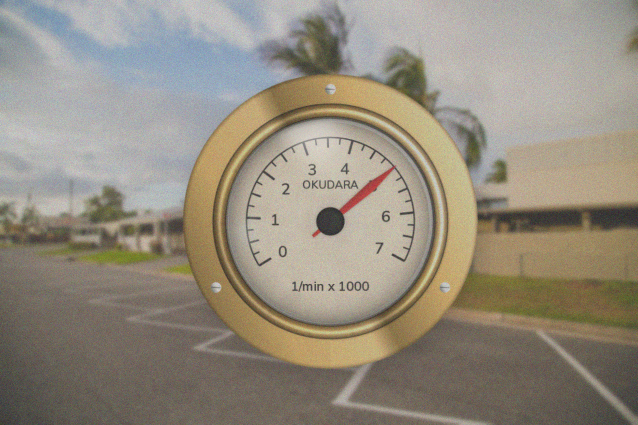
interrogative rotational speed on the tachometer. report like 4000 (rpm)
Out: 5000 (rpm)
